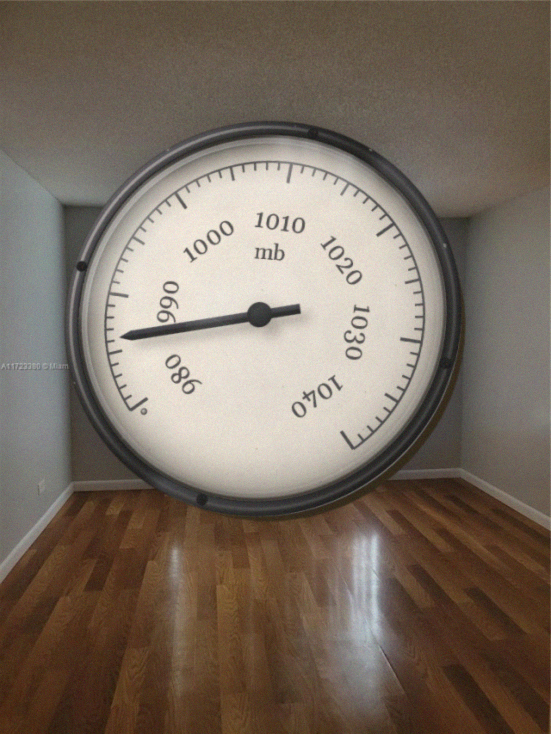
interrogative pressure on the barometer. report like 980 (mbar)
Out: 986 (mbar)
